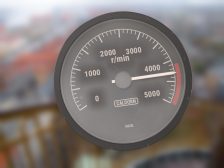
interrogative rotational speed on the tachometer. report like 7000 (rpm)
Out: 4300 (rpm)
